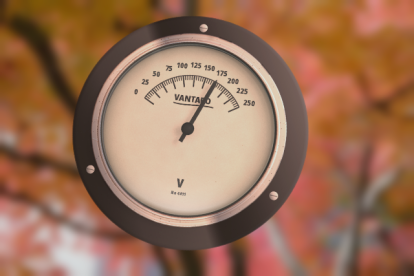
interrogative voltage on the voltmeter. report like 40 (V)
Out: 175 (V)
